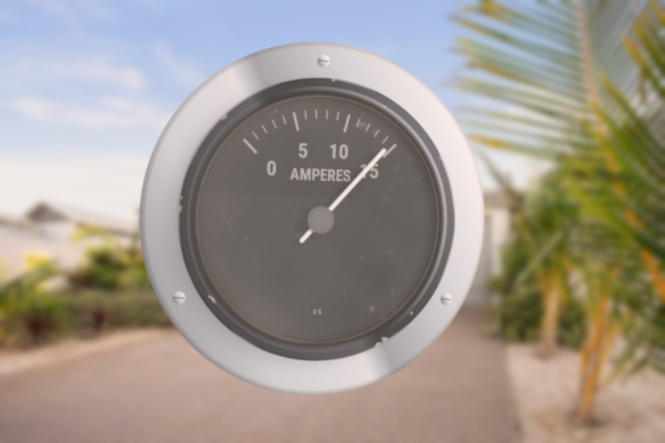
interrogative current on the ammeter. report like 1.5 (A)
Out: 14.5 (A)
